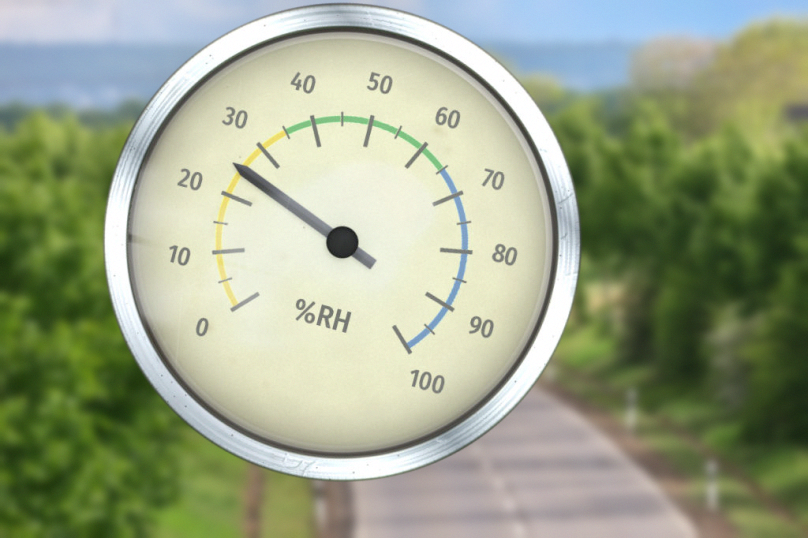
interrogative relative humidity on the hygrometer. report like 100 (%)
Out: 25 (%)
